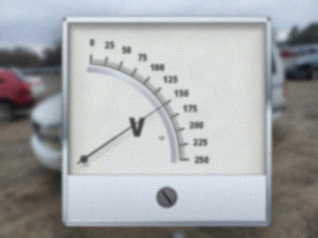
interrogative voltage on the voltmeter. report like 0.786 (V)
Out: 150 (V)
